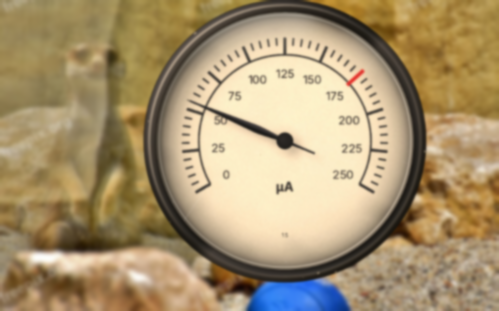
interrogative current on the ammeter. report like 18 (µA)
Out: 55 (µA)
